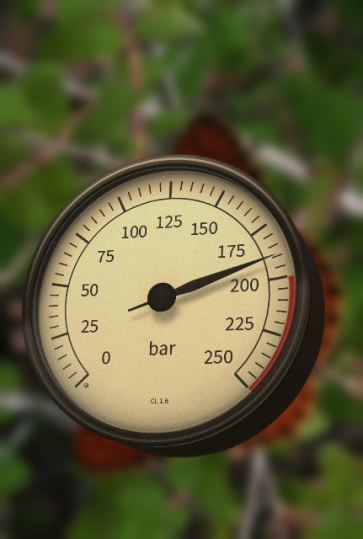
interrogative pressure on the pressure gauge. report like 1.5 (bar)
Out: 190 (bar)
